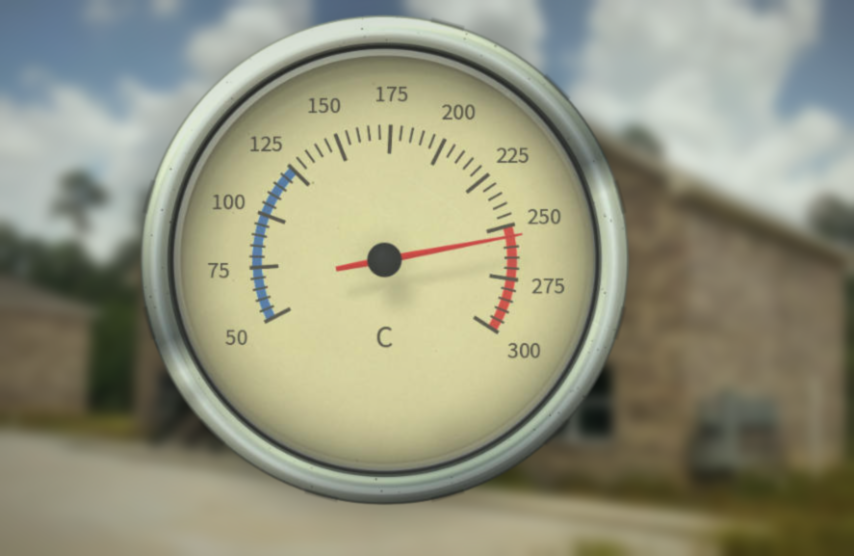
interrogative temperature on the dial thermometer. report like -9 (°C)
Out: 255 (°C)
